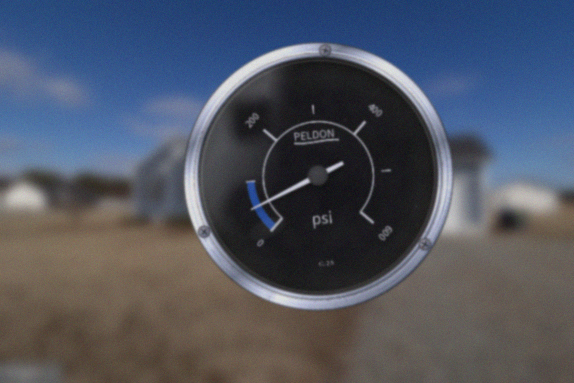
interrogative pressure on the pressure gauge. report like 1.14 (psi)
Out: 50 (psi)
